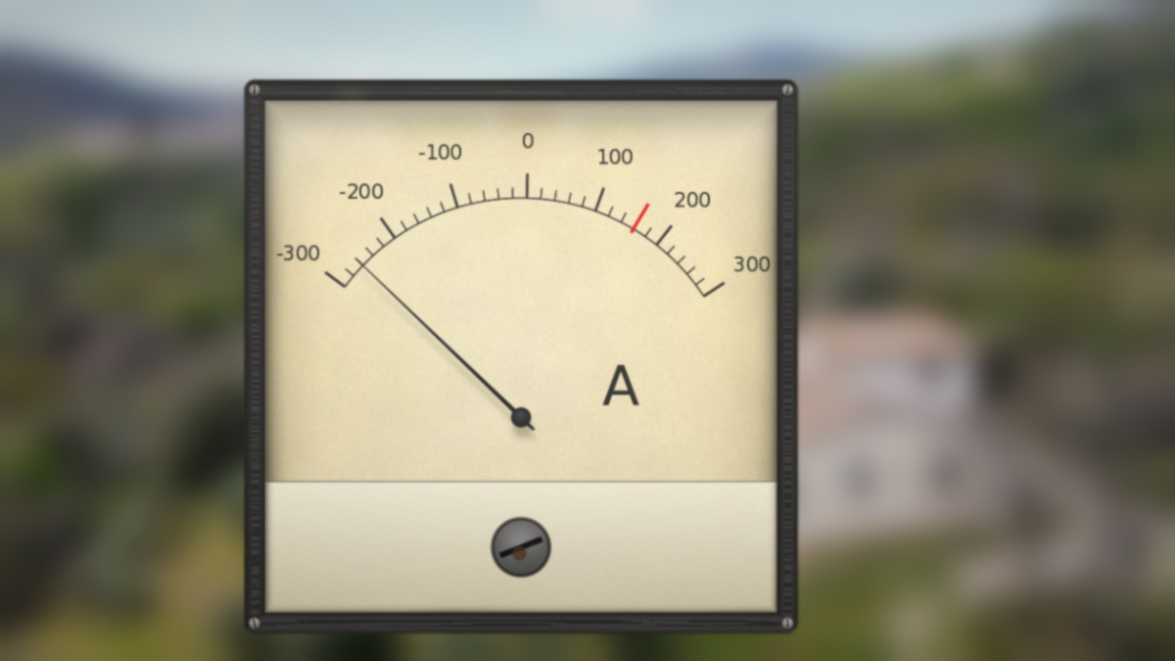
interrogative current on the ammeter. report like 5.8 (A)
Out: -260 (A)
